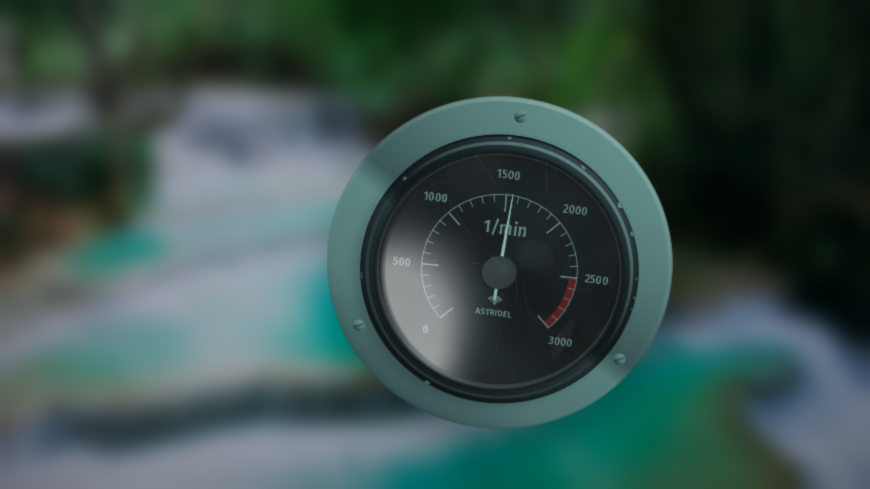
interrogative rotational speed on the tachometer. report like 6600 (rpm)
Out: 1550 (rpm)
